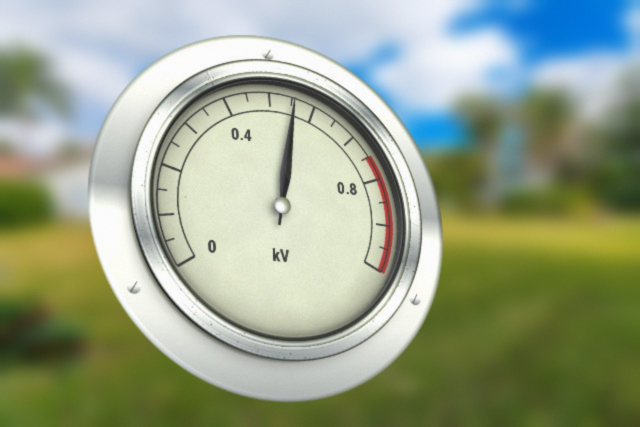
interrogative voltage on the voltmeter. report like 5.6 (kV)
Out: 0.55 (kV)
